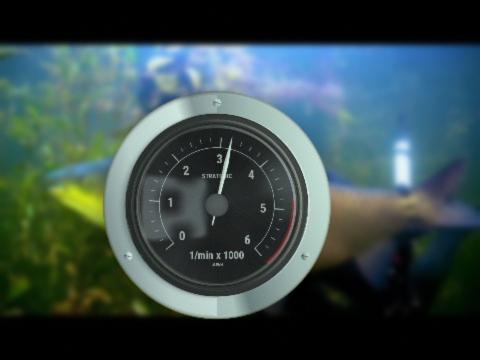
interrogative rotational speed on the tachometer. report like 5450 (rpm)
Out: 3200 (rpm)
